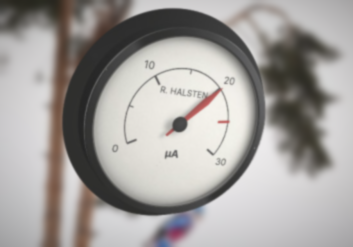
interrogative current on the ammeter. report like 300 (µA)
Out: 20 (µA)
